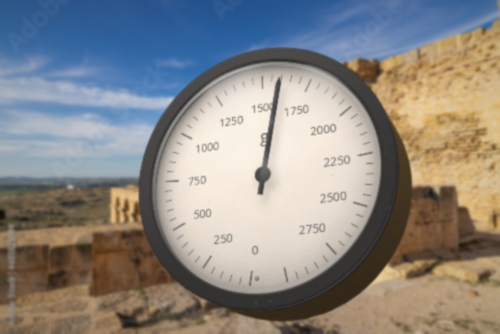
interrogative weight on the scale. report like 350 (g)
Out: 1600 (g)
